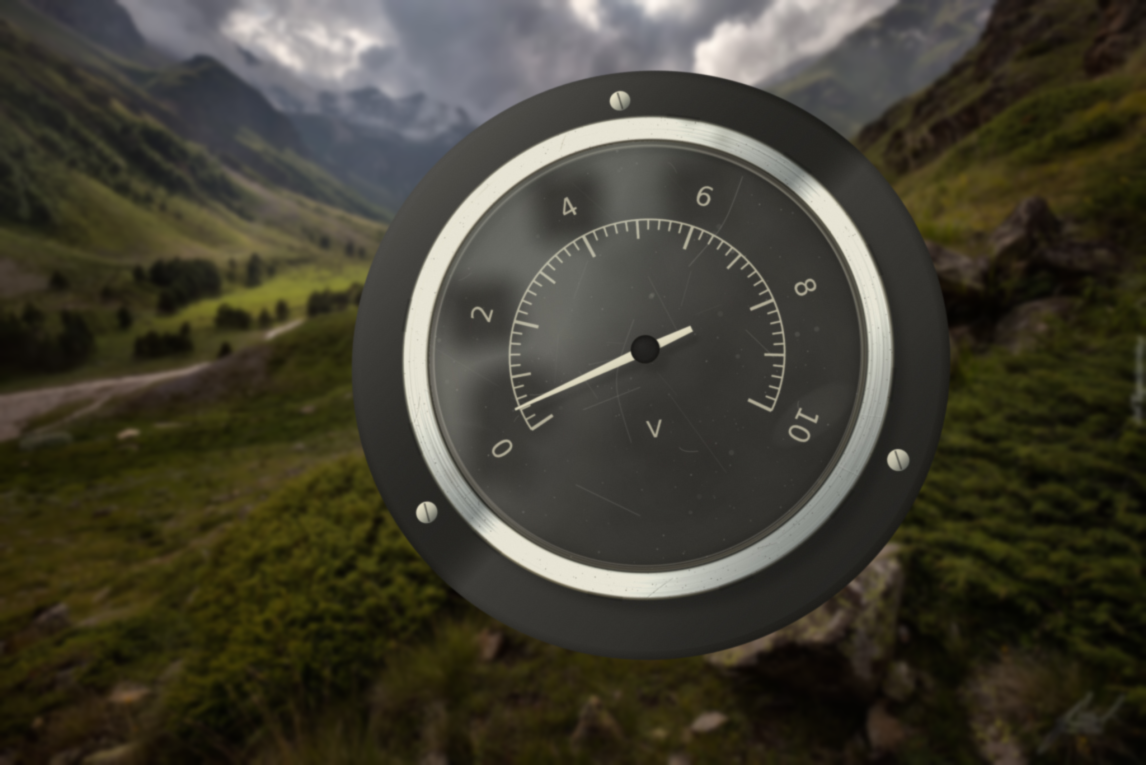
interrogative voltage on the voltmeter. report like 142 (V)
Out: 0.4 (V)
